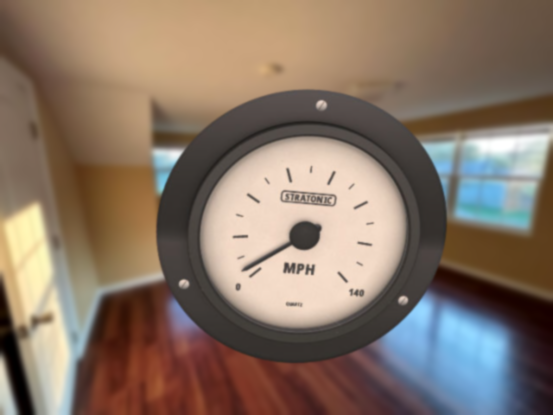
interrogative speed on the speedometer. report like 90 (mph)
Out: 5 (mph)
